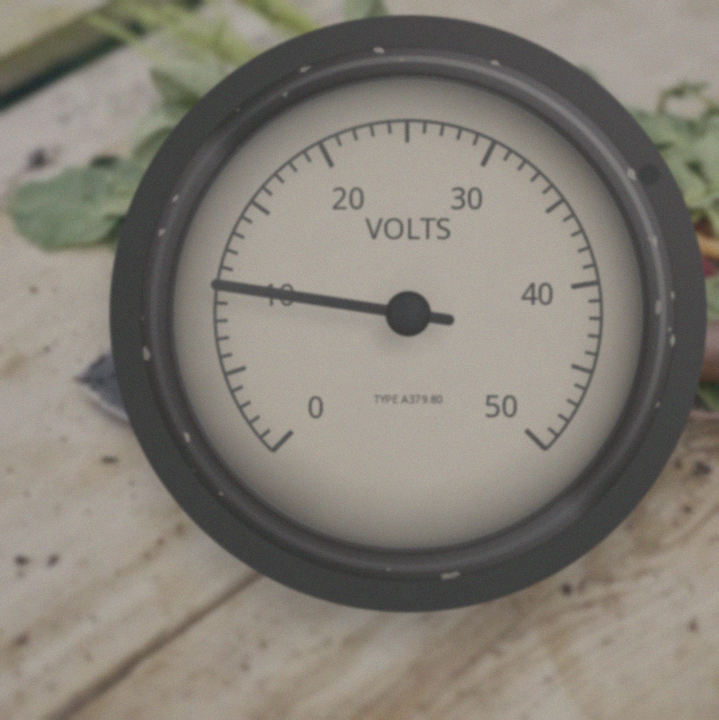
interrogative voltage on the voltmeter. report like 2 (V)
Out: 10 (V)
